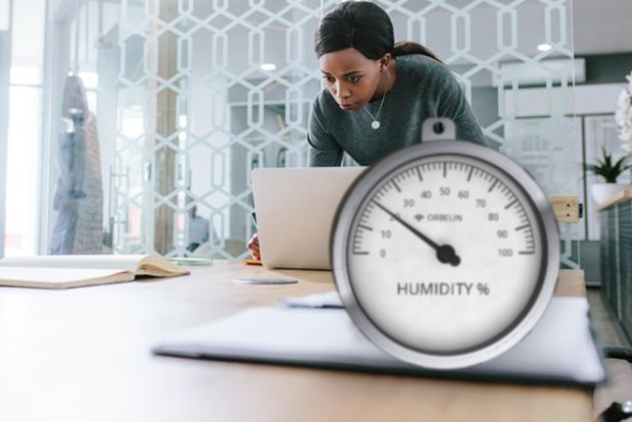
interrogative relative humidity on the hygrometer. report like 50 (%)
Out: 20 (%)
